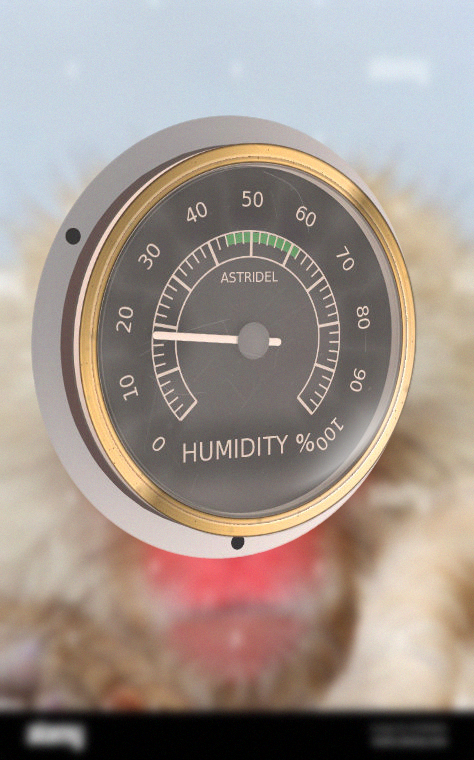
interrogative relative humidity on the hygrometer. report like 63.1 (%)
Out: 18 (%)
